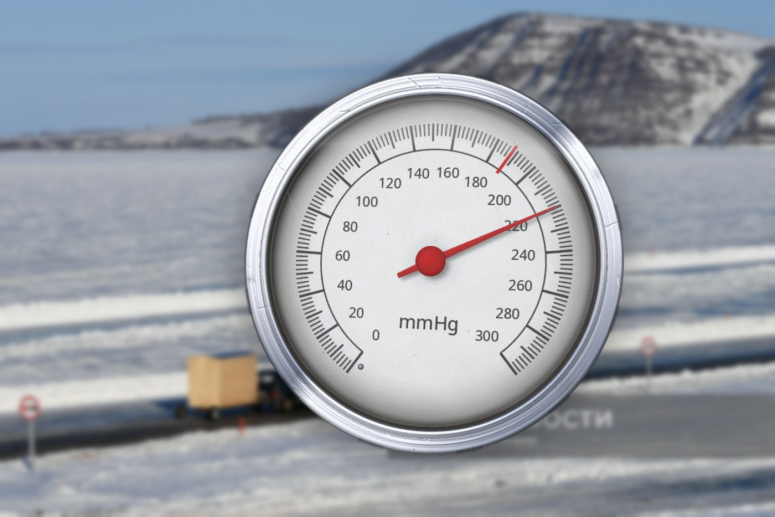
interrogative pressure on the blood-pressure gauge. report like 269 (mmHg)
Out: 220 (mmHg)
